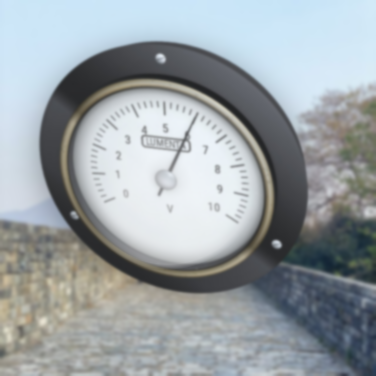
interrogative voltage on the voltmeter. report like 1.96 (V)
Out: 6 (V)
